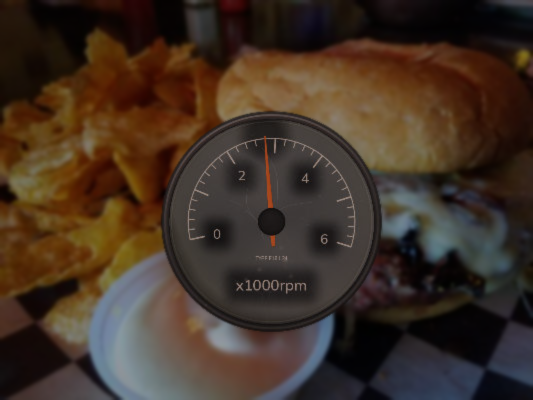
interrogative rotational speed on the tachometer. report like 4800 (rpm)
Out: 2800 (rpm)
